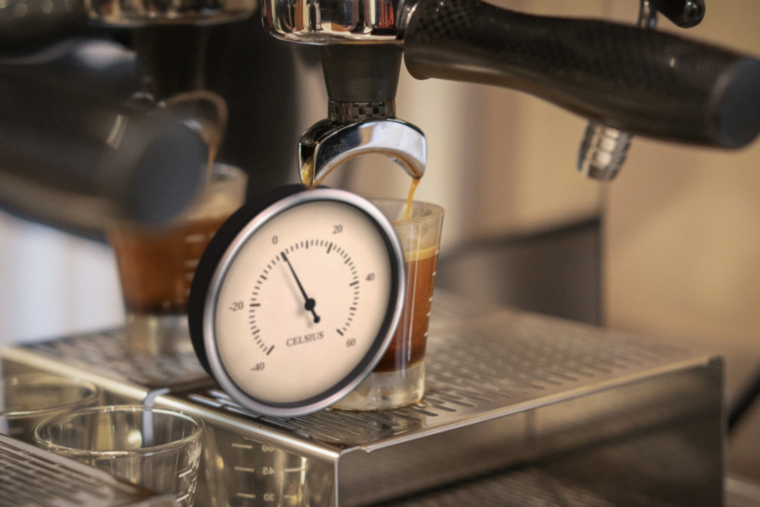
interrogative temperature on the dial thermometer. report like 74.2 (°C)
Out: 0 (°C)
